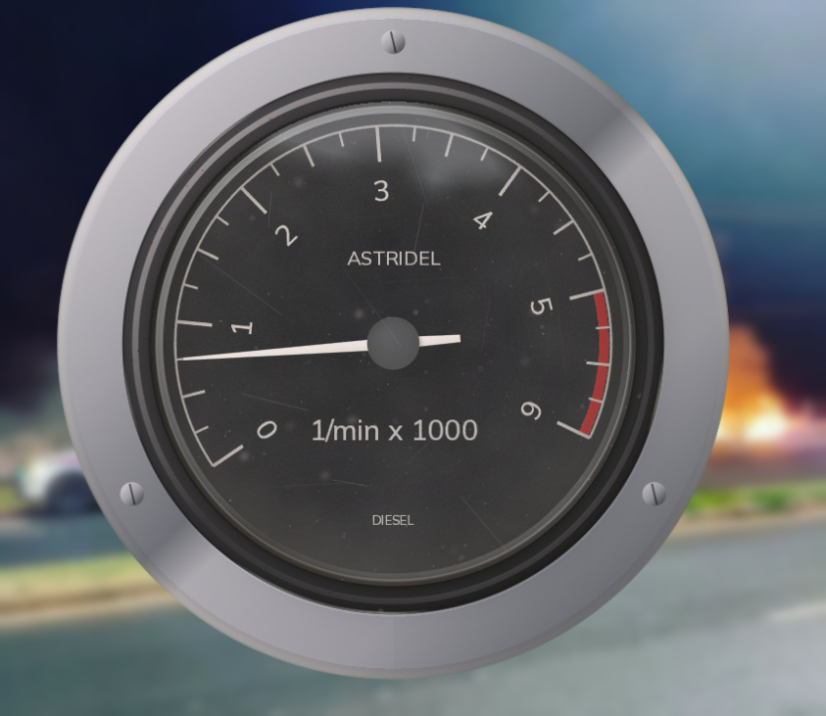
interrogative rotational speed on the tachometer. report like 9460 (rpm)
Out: 750 (rpm)
